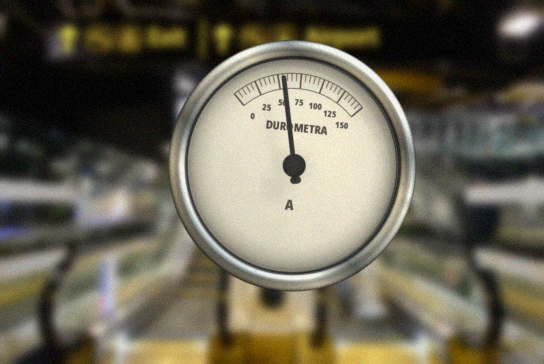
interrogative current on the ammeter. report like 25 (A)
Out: 55 (A)
